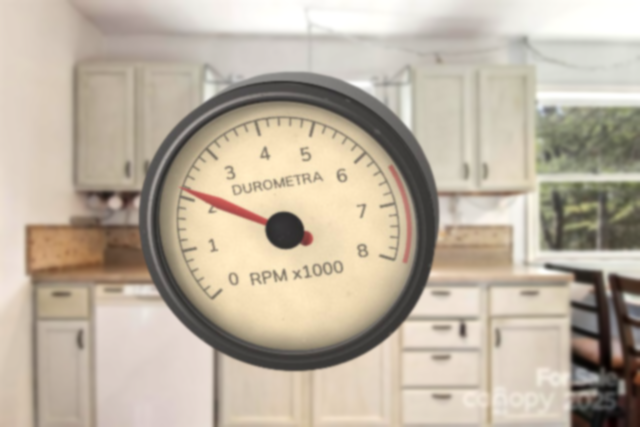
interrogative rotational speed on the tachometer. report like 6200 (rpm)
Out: 2200 (rpm)
